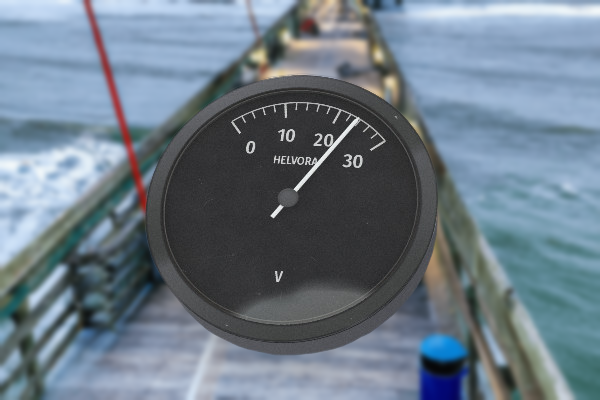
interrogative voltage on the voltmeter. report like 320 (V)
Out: 24 (V)
